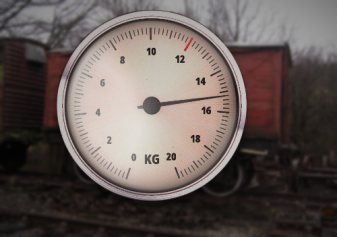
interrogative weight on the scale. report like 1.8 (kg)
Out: 15.2 (kg)
